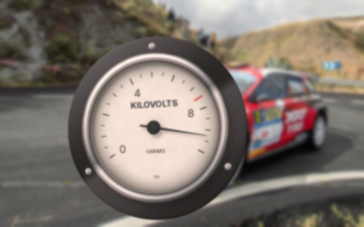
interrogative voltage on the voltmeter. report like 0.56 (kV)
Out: 9.25 (kV)
